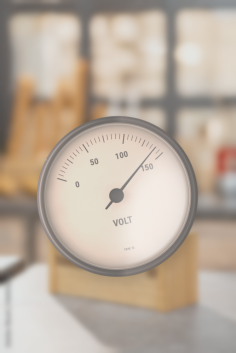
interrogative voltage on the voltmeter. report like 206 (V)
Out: 140 (V)
